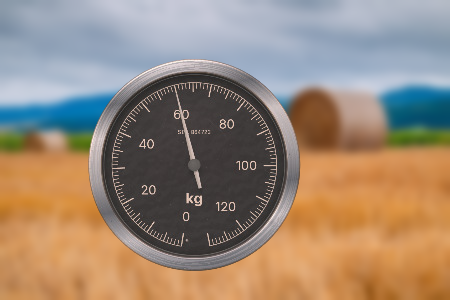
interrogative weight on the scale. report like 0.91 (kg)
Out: 60 (kg)
